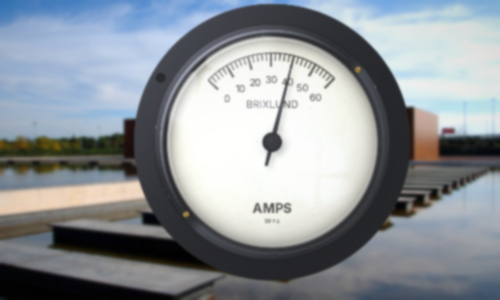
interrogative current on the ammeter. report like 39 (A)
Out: 40 (A)
